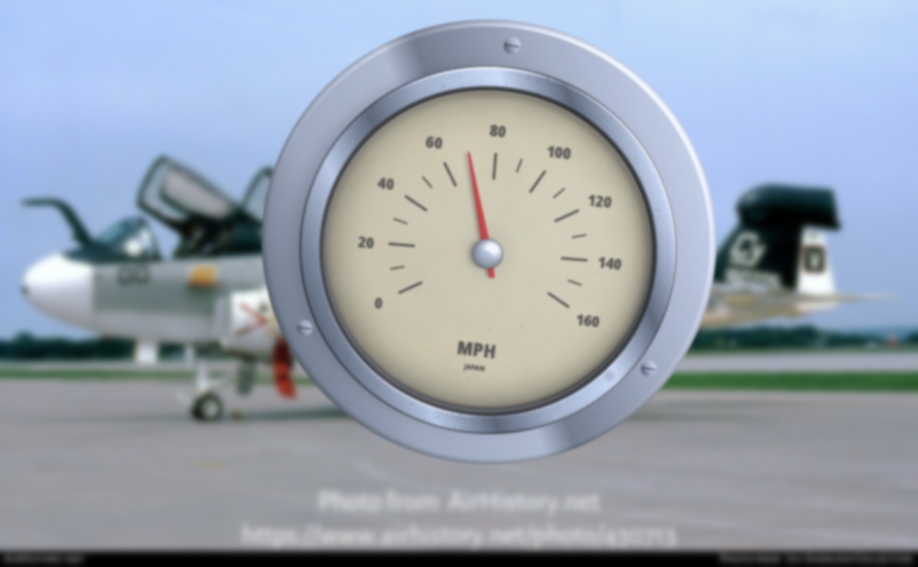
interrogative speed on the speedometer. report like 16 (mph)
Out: 70 (mph)
